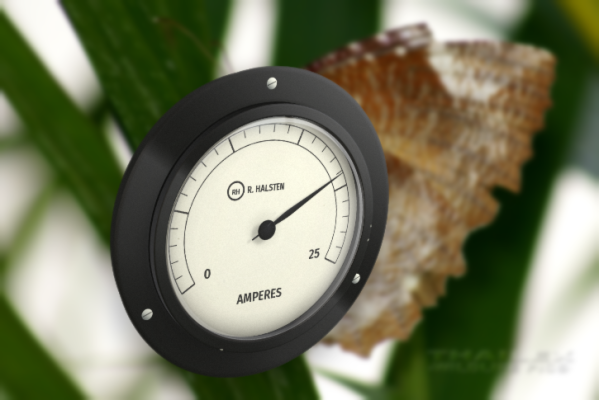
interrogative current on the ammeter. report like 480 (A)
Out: 19 (A)
